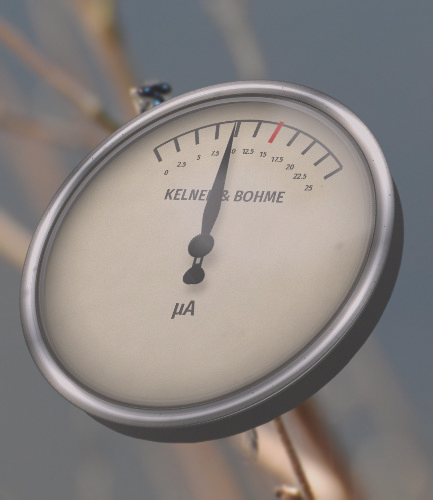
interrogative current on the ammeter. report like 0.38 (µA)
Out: 10 (µA)
